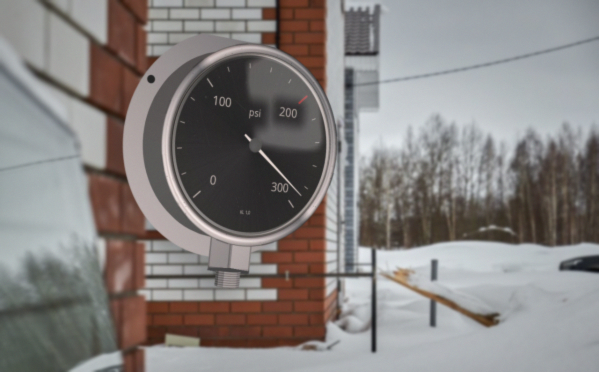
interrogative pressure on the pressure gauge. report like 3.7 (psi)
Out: 290 (psi)
